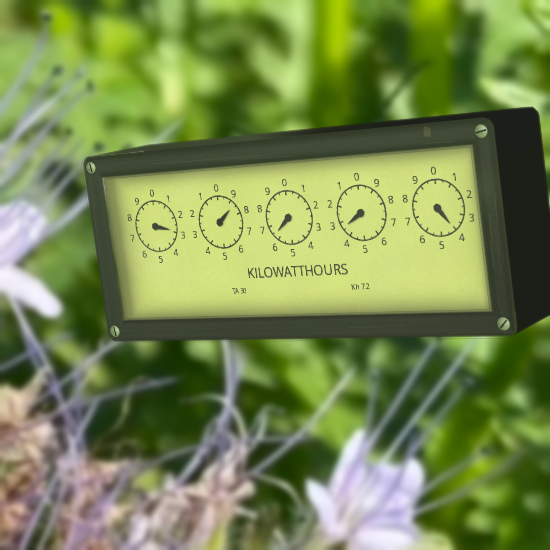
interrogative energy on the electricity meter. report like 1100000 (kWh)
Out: 28634 (kWh)
